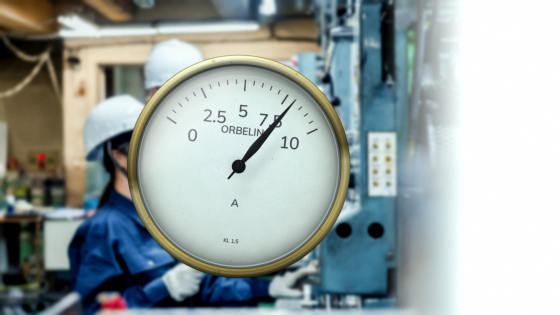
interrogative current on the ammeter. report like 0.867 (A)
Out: 8 (A)
